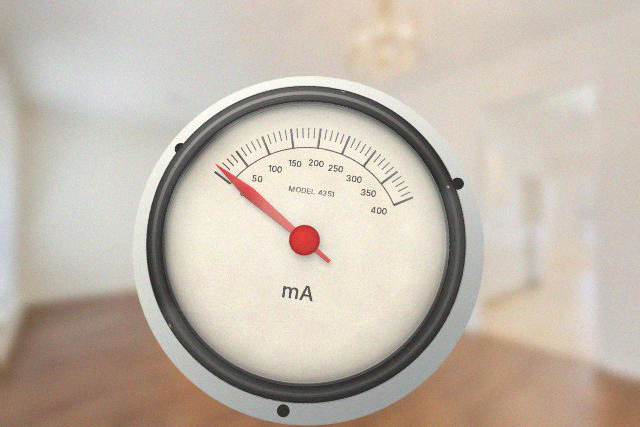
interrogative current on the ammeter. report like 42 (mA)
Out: 10 (mA)
